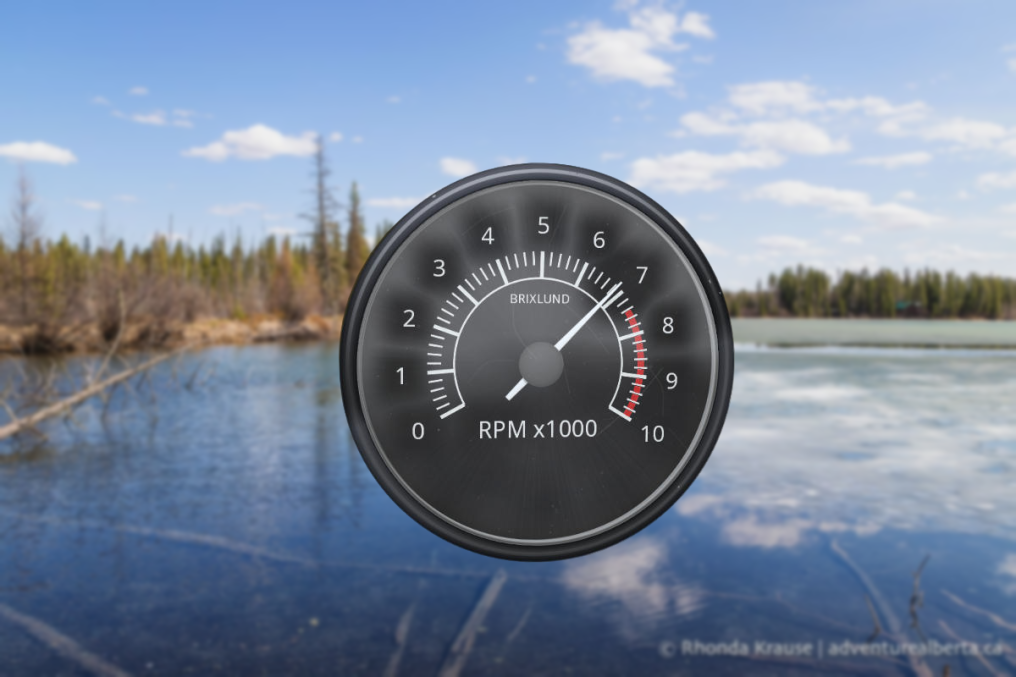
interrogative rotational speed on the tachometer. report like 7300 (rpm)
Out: 6800 (rpm)
